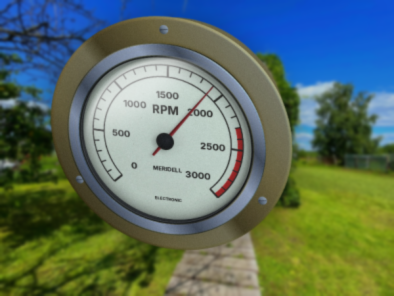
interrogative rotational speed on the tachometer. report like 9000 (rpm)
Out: 1900 (rpm)
